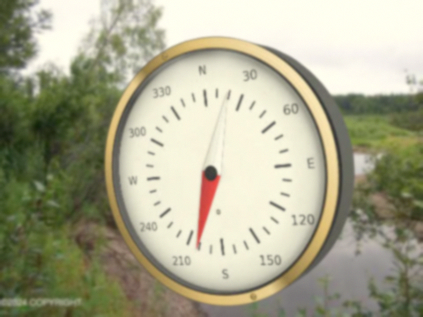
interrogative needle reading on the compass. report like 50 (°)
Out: 200 (°)
